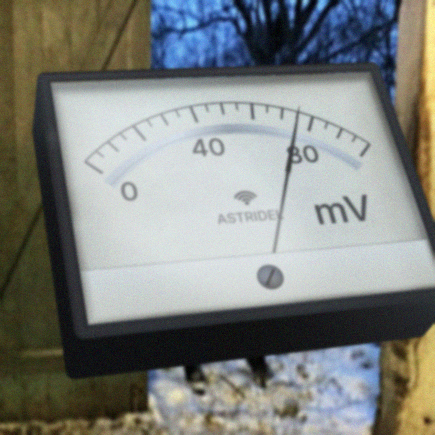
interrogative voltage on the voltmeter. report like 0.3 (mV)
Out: 75 (mV)
